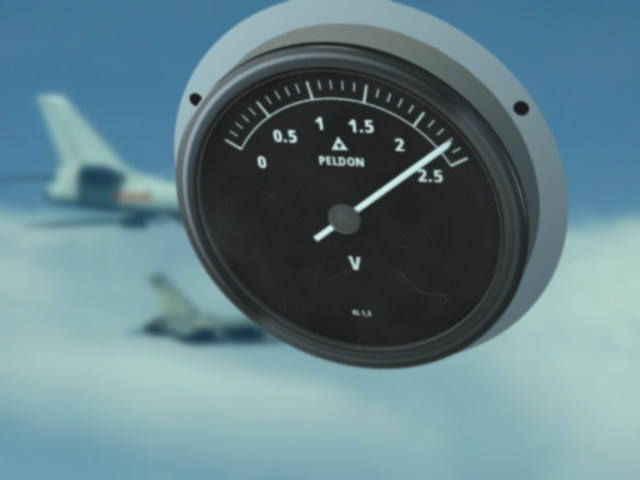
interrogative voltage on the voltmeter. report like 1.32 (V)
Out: 2.3 (V)
